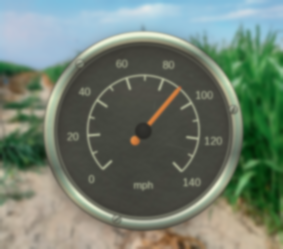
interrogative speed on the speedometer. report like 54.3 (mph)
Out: 90 (mph)
